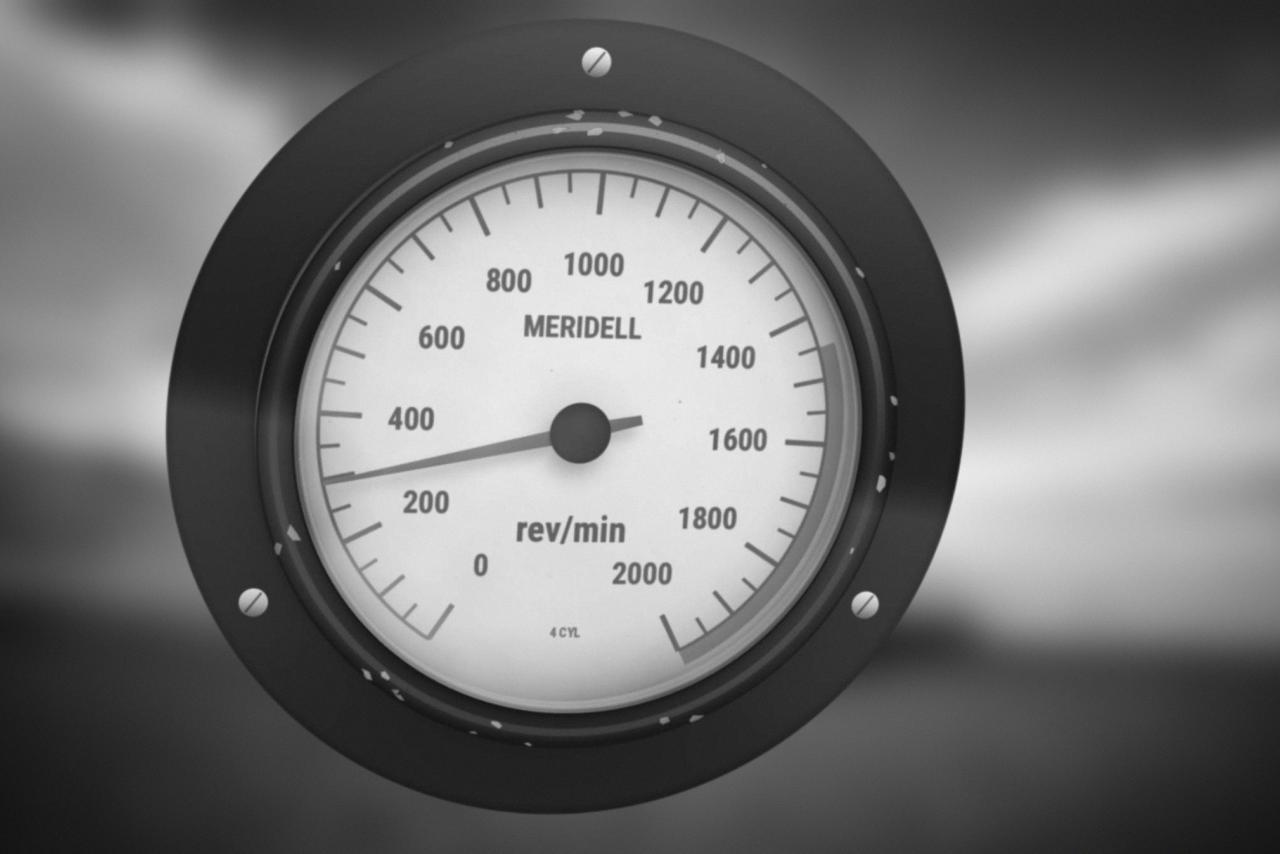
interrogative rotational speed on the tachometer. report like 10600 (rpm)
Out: 300 (rpm)
